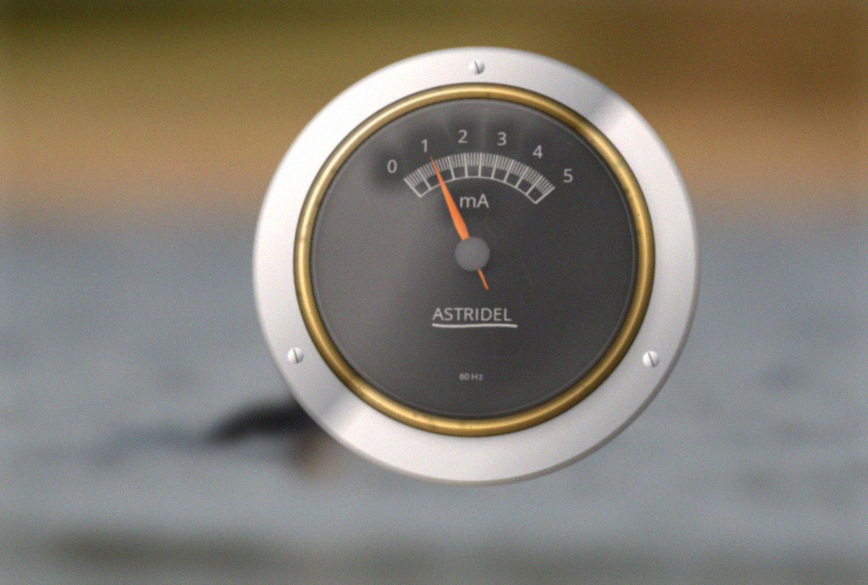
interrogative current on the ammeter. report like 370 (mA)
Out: 1 (mA)
